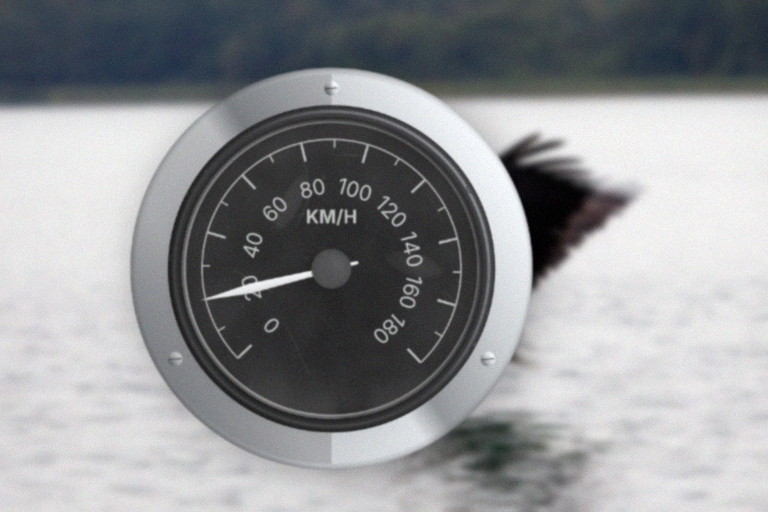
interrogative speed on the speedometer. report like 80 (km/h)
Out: 20 (km/h)
